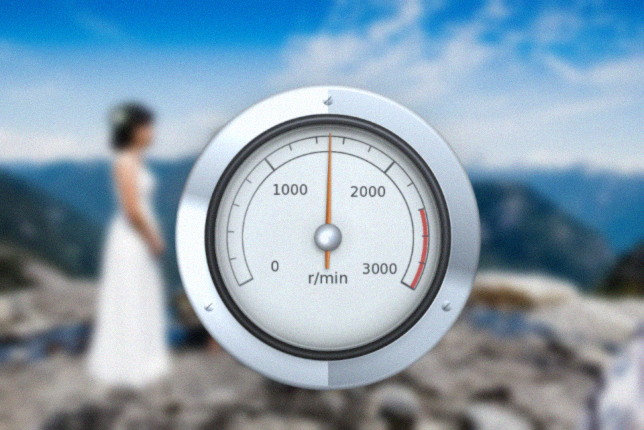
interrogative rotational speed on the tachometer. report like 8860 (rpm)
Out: 1500 (rpm)
